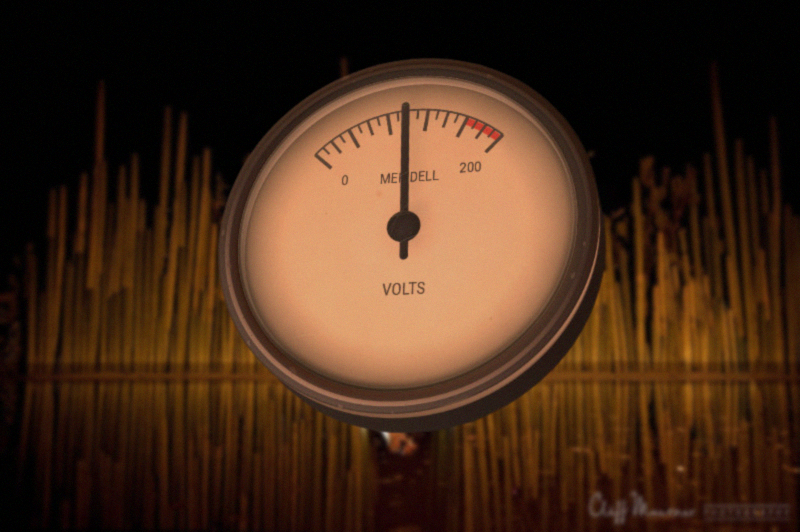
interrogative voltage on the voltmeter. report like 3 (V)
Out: 100 (V)
